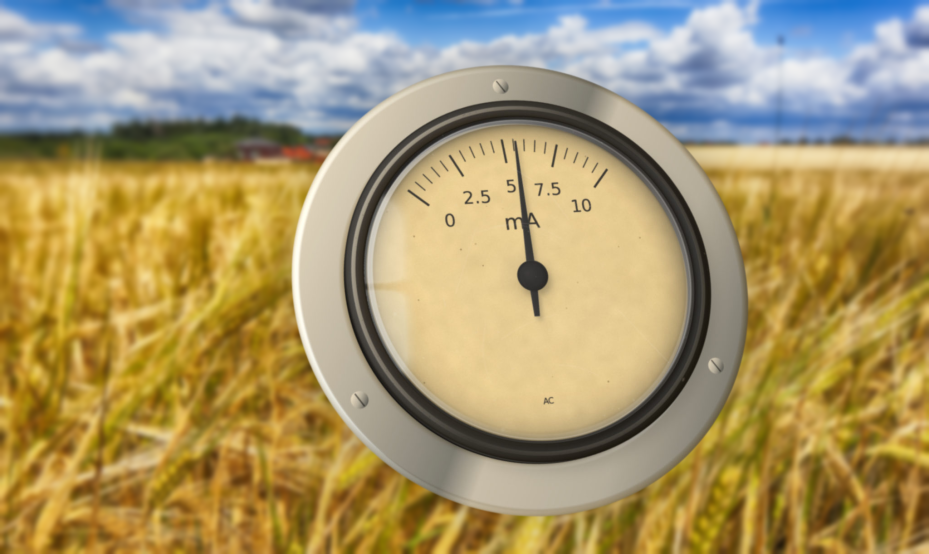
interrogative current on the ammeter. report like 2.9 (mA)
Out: 5.5 (mA)
